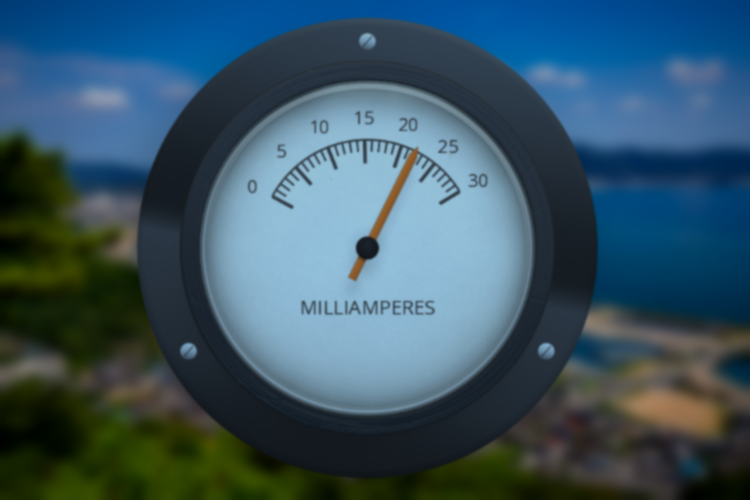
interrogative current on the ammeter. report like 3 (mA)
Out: 22 (mA)
